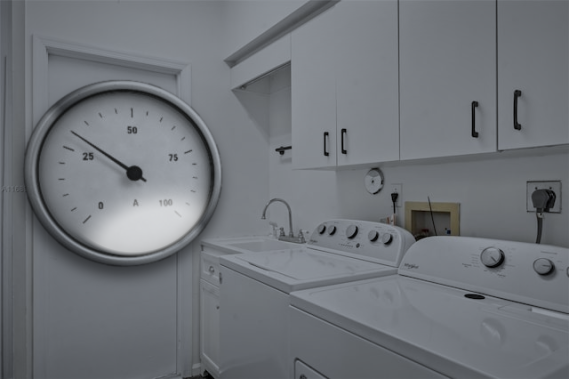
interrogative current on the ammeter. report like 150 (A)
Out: 30 (A)
